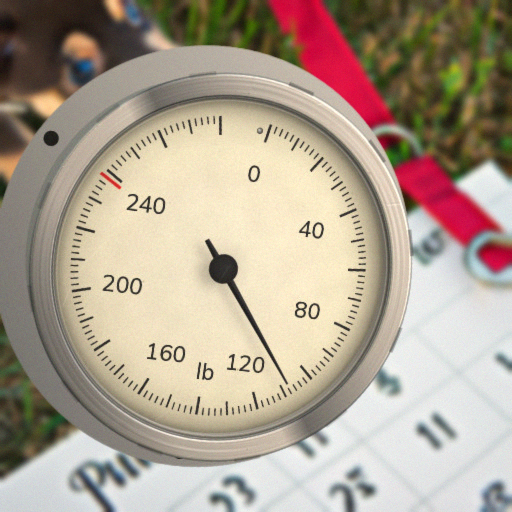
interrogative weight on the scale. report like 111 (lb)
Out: 108 (lb)
